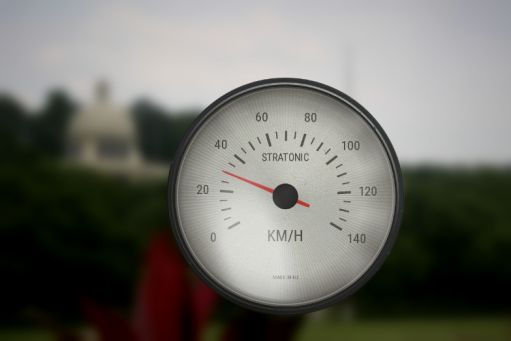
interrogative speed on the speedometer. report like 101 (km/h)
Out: 30 (km/h)
